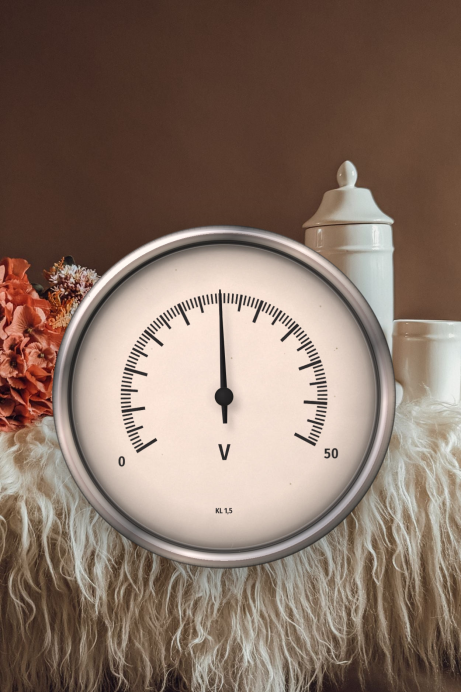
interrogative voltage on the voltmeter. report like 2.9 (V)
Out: 25 (V)
